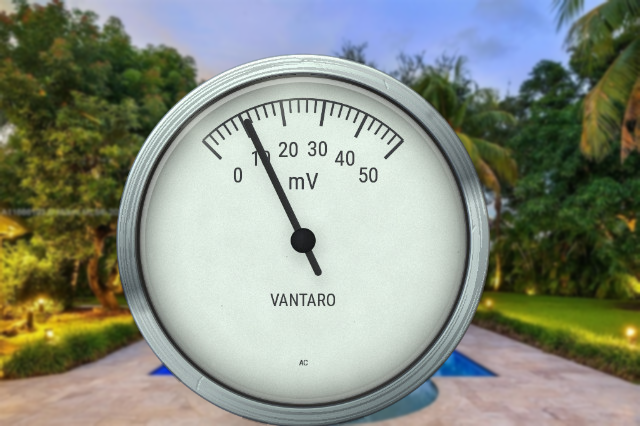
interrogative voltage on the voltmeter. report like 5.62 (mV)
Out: 11 (mV)
